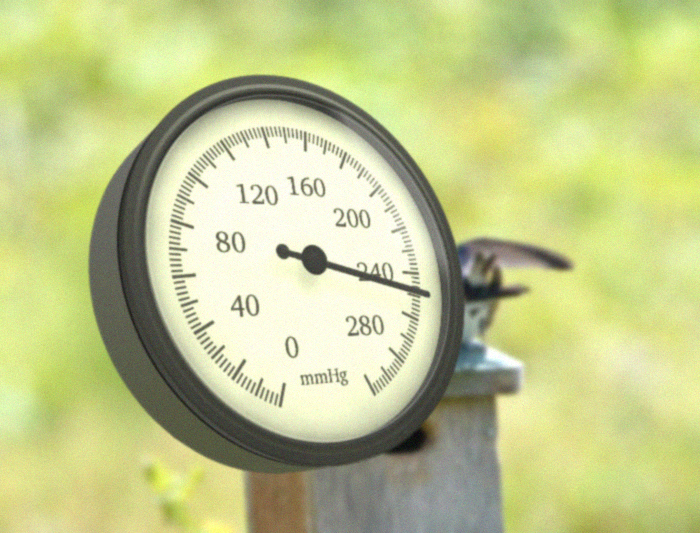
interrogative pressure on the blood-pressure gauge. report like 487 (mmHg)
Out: 250 (mmHg)
